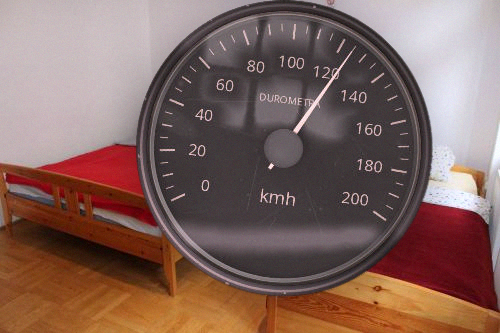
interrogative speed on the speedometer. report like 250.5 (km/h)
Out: 125 (km/h)
